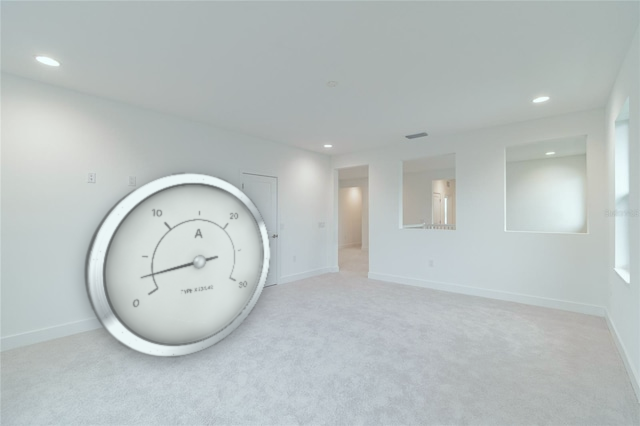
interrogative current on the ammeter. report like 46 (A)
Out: 2.5 (A)
